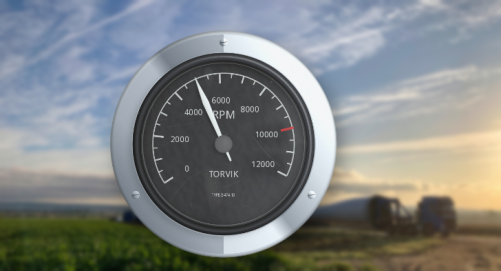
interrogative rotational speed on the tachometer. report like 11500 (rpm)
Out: 5000 (rpm)
